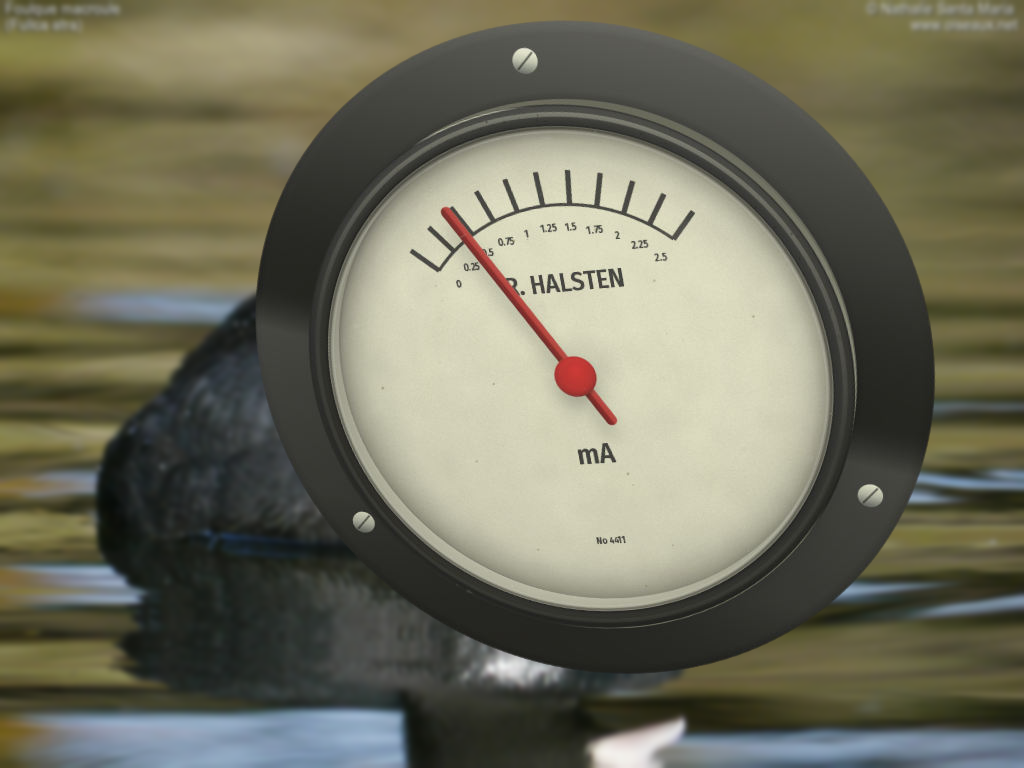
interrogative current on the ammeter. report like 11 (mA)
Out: 0.5 (mA)
